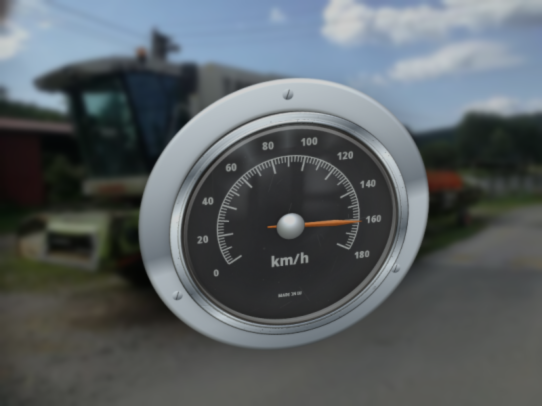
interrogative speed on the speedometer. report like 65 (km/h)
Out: 160 (km/h)
